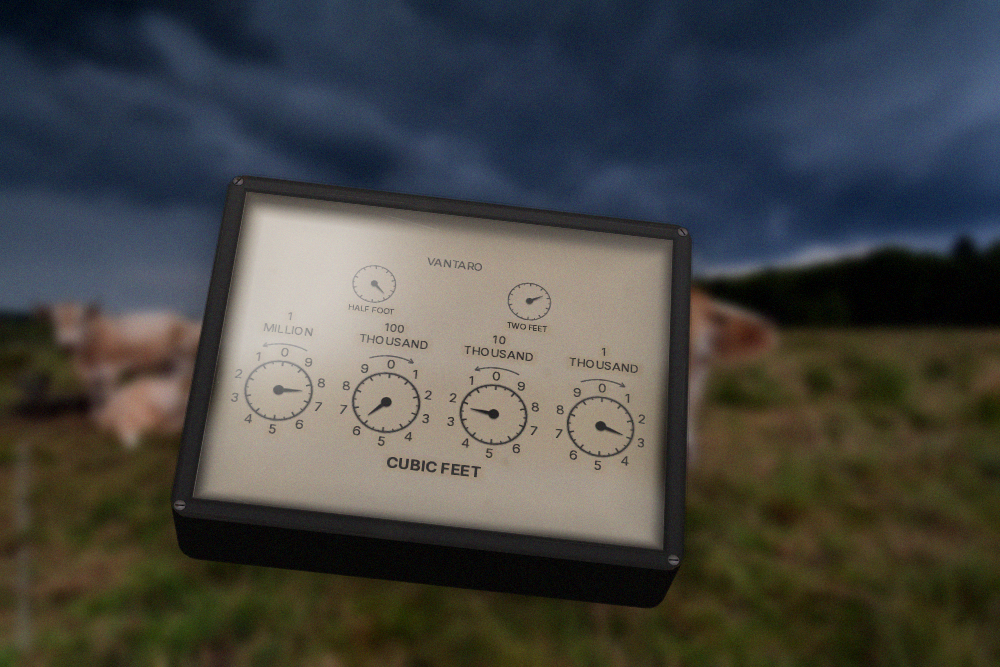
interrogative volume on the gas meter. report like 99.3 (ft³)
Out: 762300 (ft³)
